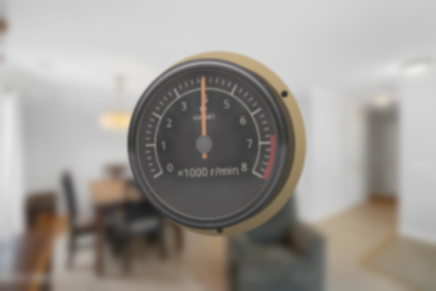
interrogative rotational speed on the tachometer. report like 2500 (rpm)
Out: 4000 (rpm)
